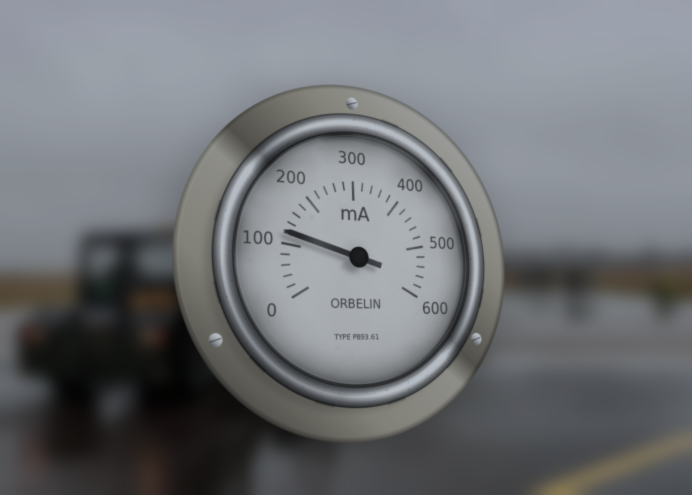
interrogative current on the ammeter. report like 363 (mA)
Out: 120 (mA)
